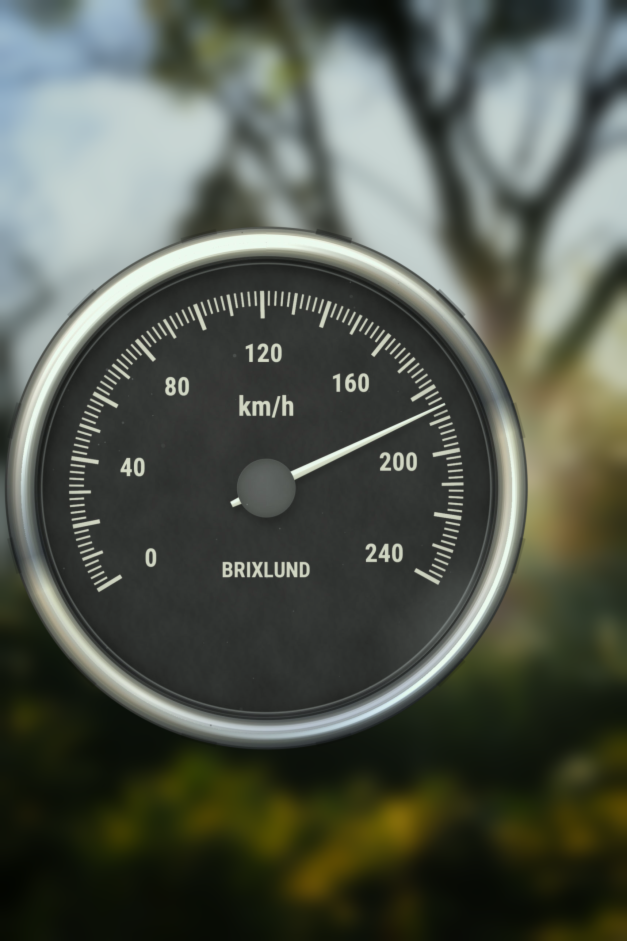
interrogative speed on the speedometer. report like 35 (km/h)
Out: 186 (km/h)
